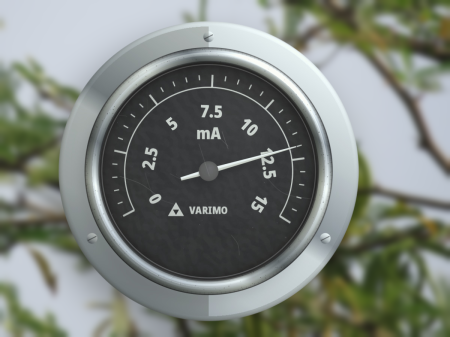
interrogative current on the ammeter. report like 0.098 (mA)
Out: 12 (mA)
